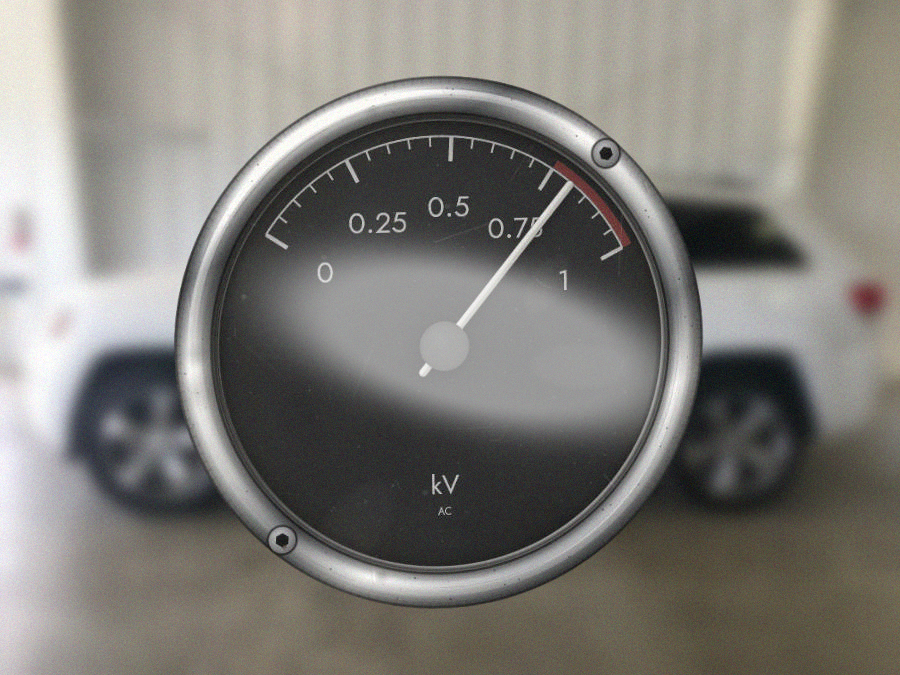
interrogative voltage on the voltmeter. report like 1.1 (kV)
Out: 0.8 (kV)
